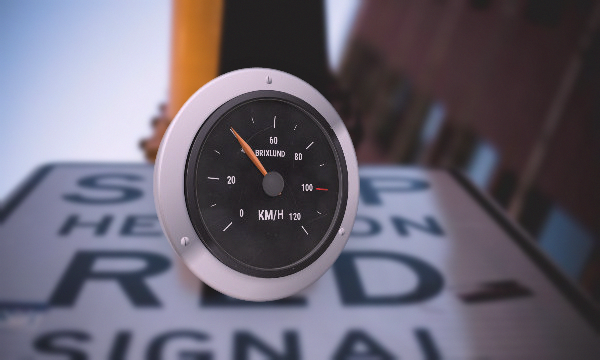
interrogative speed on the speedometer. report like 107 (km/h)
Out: 40 (km/h)
